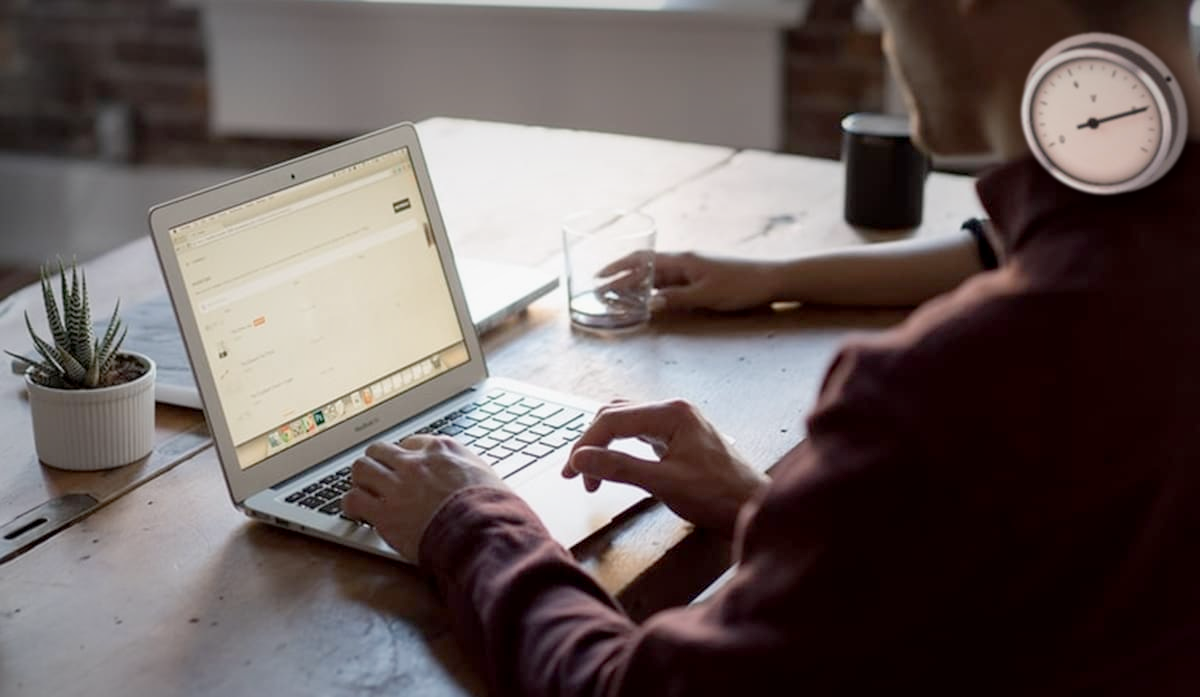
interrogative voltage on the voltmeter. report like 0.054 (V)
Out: 8 (V)
